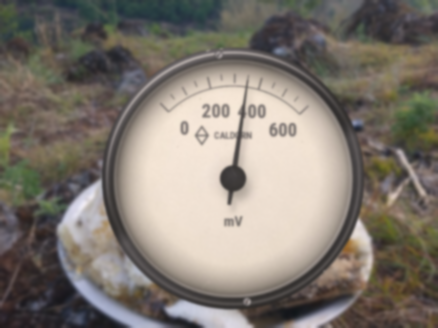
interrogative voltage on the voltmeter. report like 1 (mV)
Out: 350 (mV)
